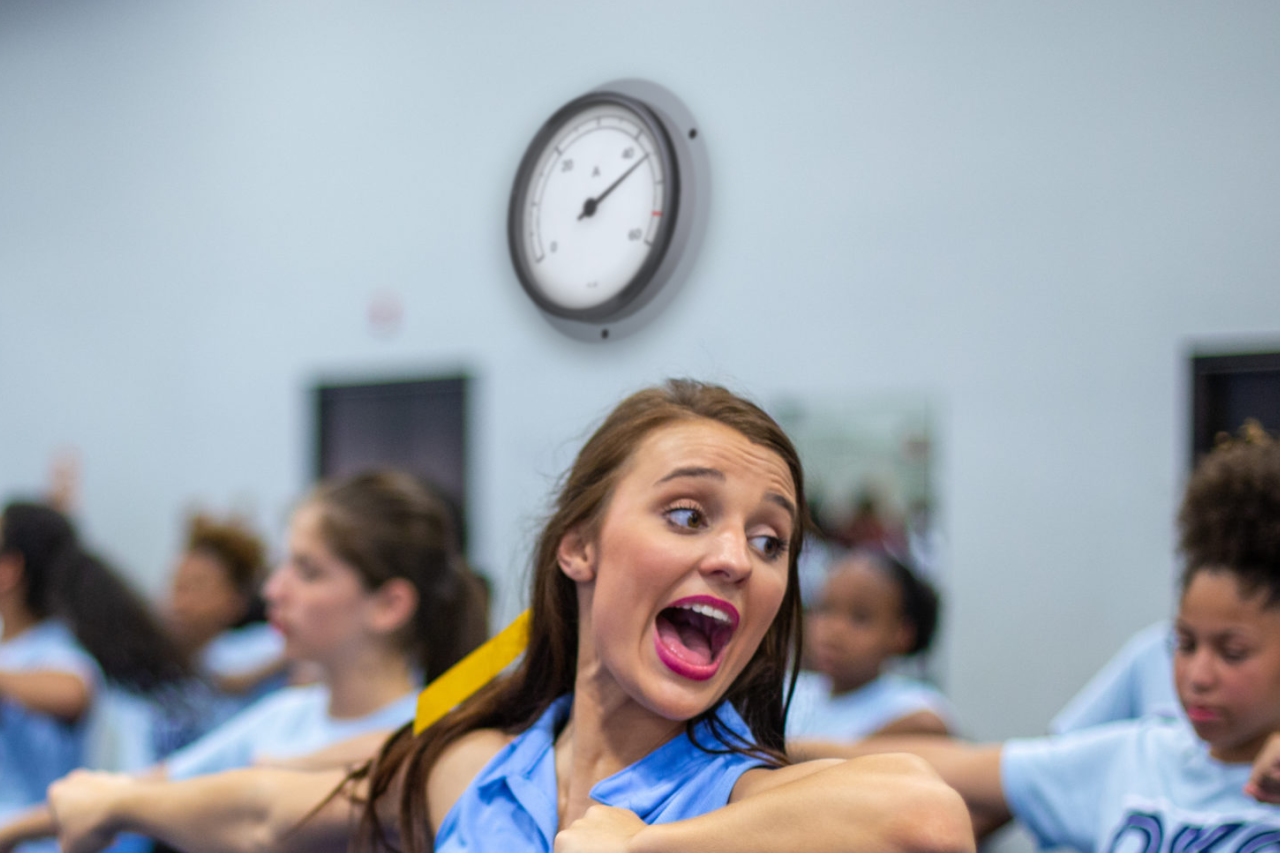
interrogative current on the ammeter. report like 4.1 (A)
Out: 45 (A)
